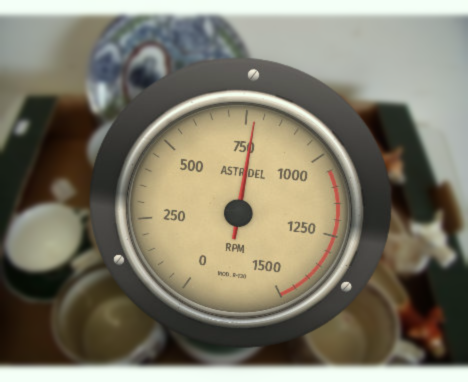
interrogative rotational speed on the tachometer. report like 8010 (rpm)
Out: 775 (rpm)
